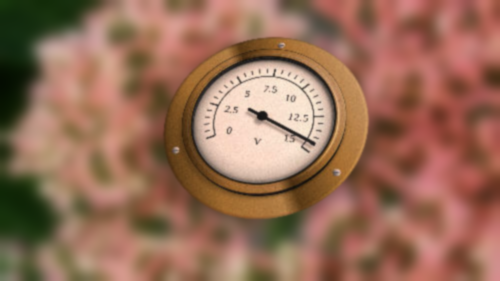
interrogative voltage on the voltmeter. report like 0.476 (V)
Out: 14.5 (V)
